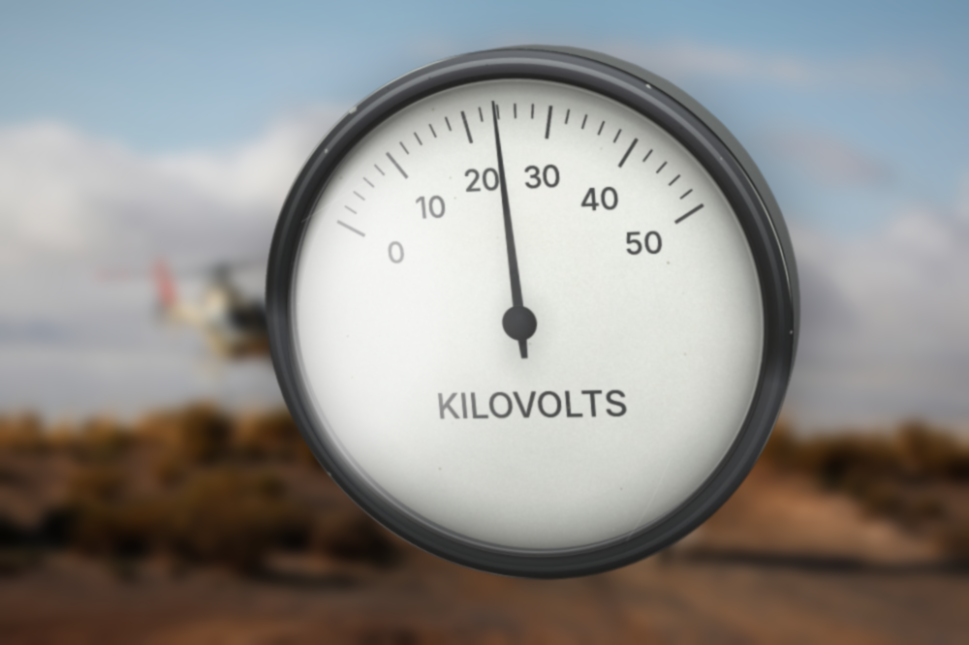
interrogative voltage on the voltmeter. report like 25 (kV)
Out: 24 (kV)
